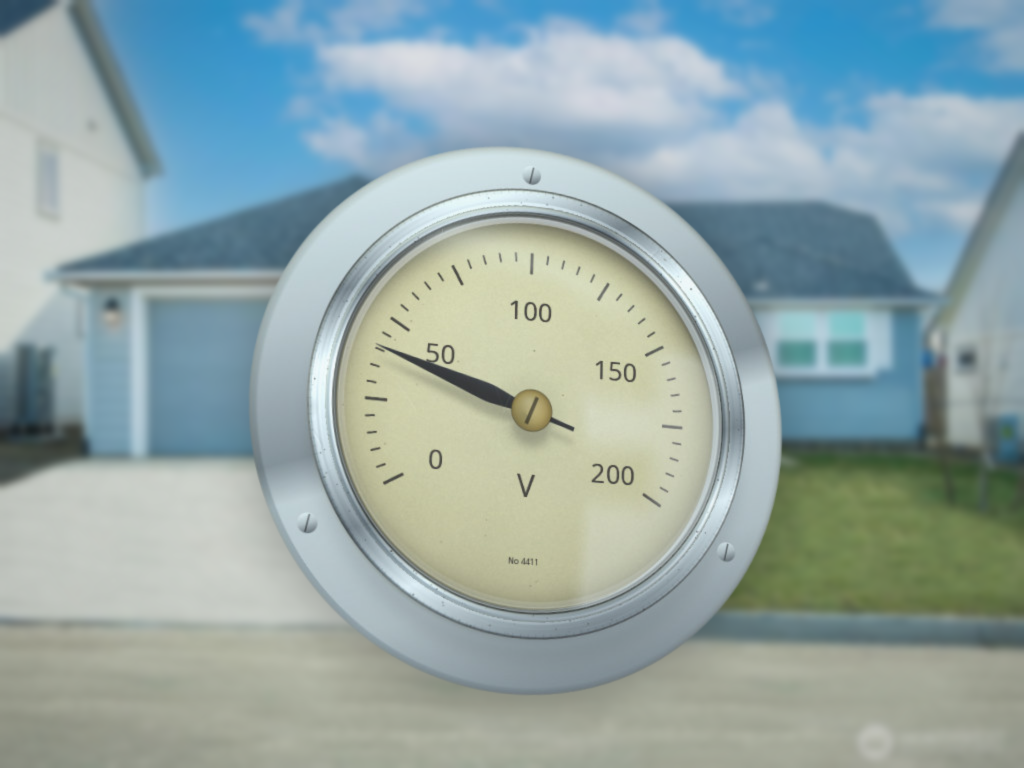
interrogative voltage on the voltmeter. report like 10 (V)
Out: 40 (V)
